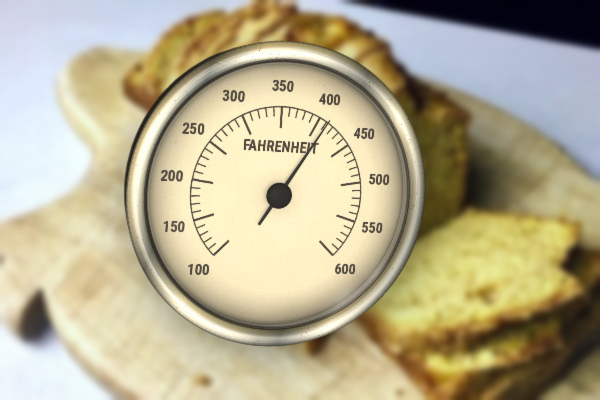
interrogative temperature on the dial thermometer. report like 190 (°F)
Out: 410 (°F)
